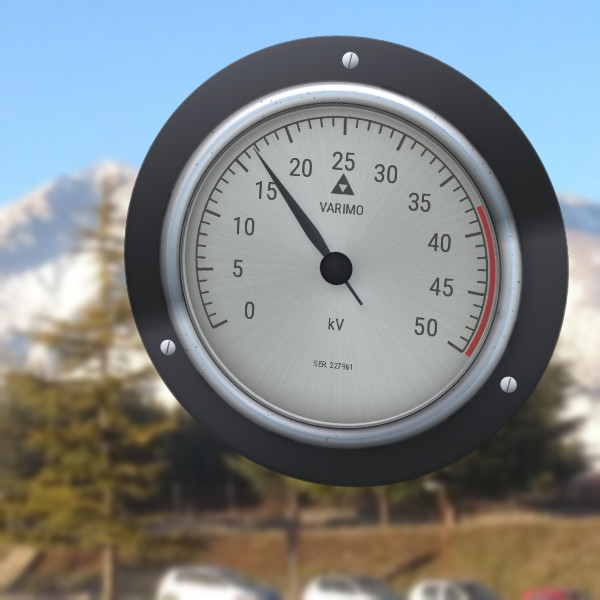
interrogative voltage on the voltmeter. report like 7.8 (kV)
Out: 17 (kV)
